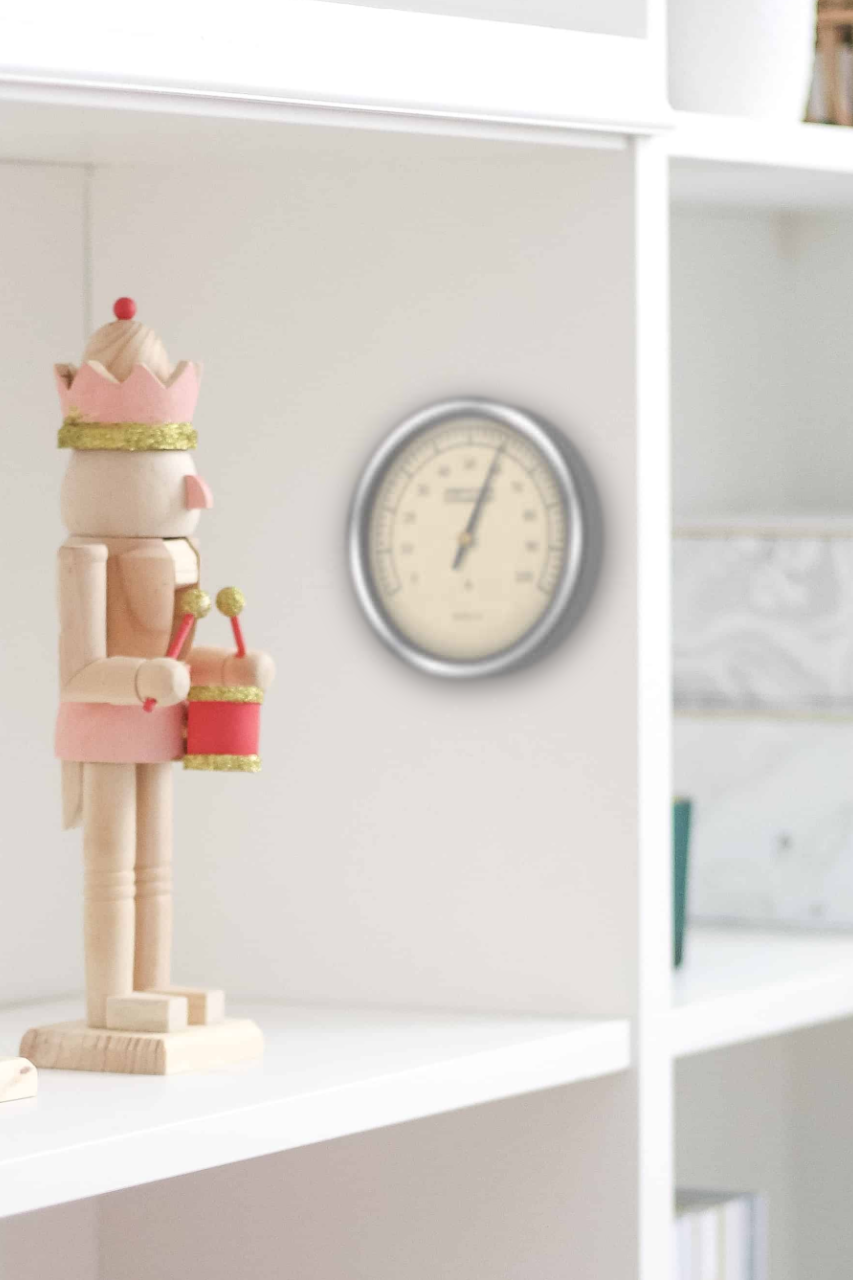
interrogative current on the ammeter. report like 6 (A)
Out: 60 (A)
